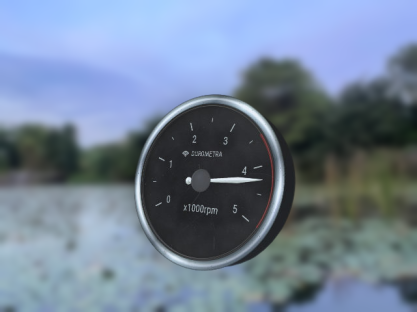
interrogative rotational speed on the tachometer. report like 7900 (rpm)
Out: 4250 (rpm)
